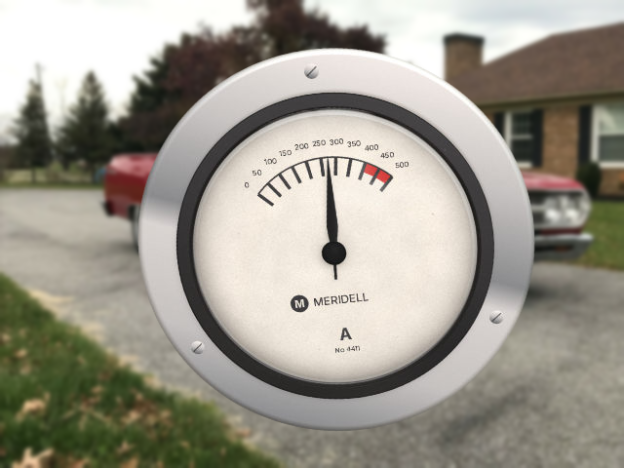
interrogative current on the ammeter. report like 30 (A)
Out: 275 (A)
